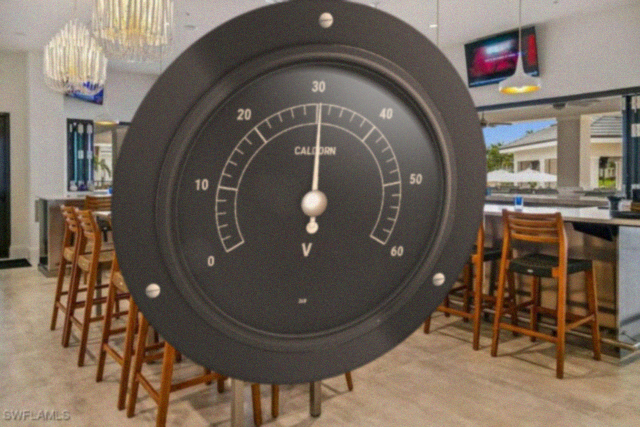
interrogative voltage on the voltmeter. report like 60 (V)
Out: 30 (V)
